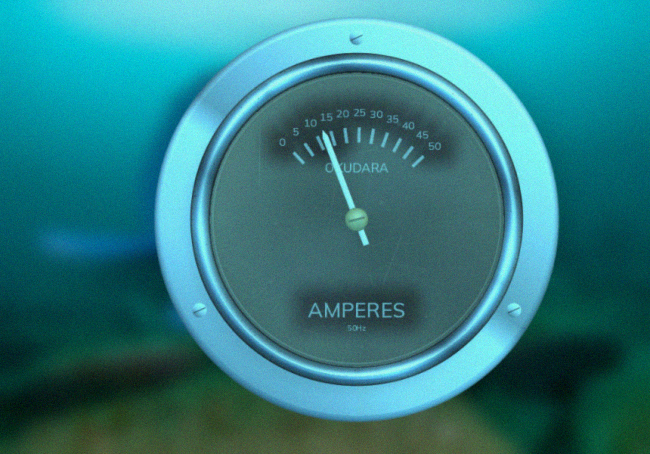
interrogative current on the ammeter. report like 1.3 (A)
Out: 12.5 (A)
